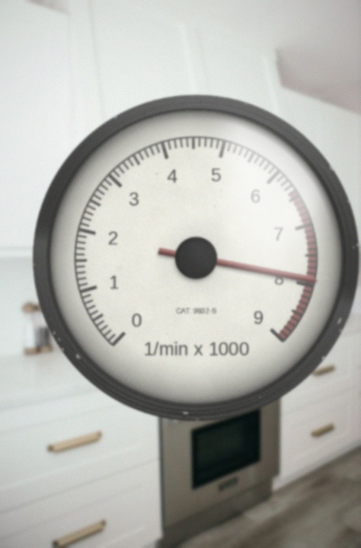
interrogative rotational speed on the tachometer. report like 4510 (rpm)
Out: 7900 (rpm)
